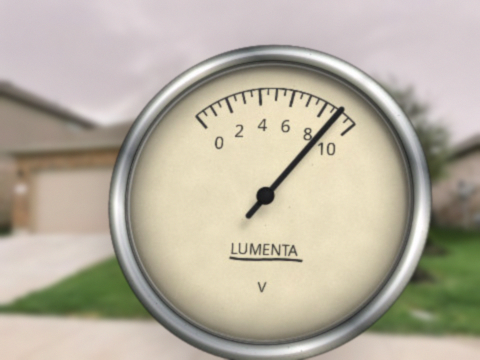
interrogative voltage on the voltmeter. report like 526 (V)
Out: 9 (V)
